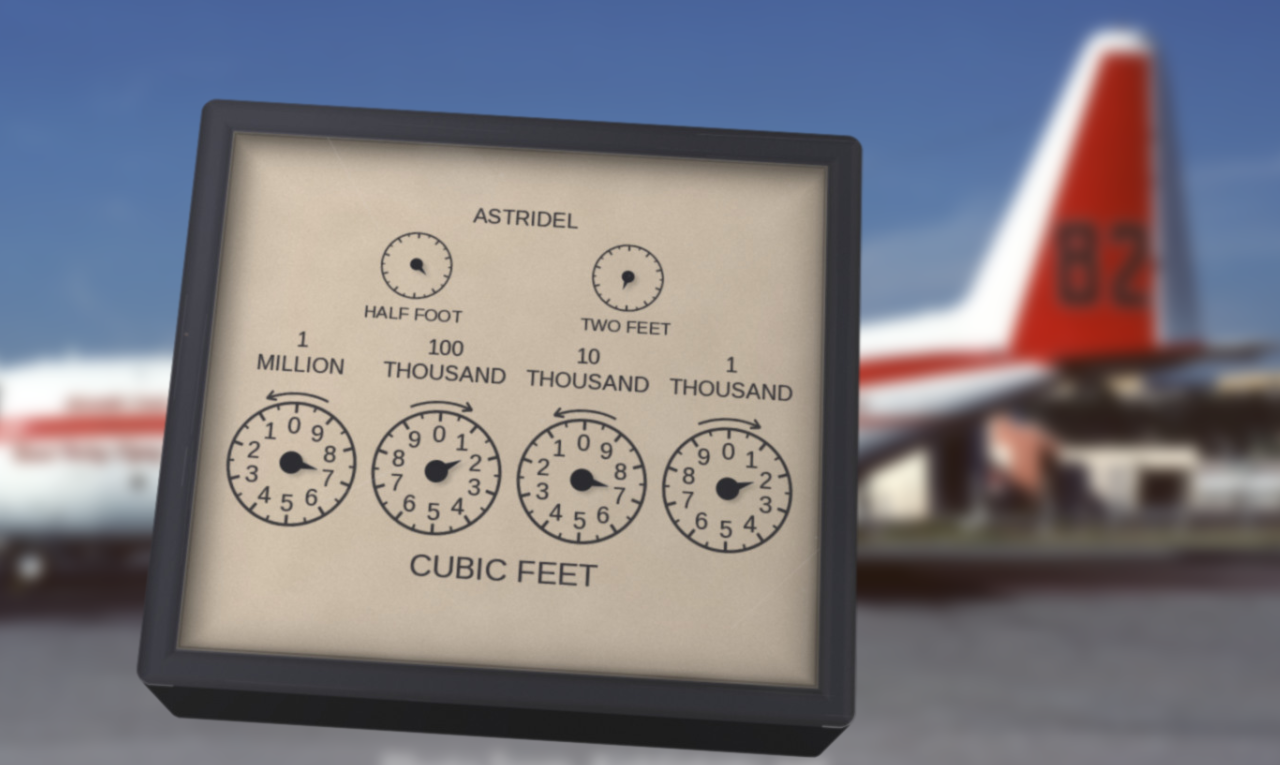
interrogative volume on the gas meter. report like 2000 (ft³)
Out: 717200 (ft³)
